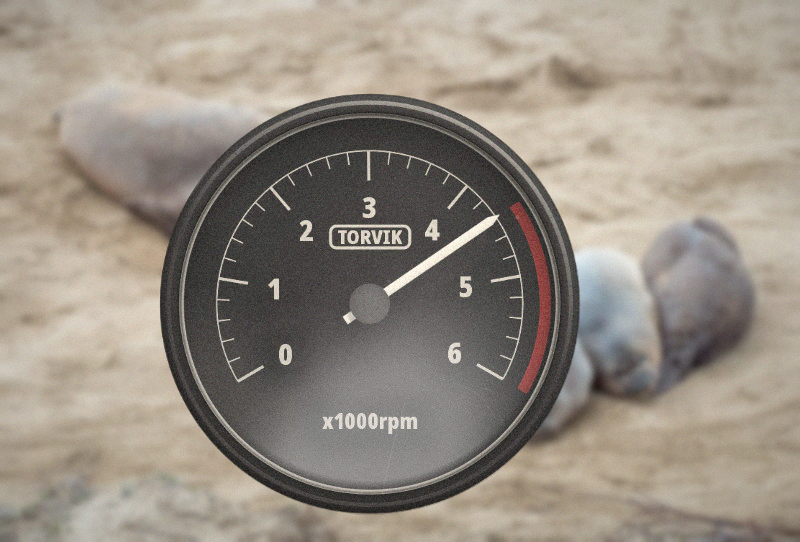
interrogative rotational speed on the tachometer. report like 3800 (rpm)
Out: 4400 (rpm)
